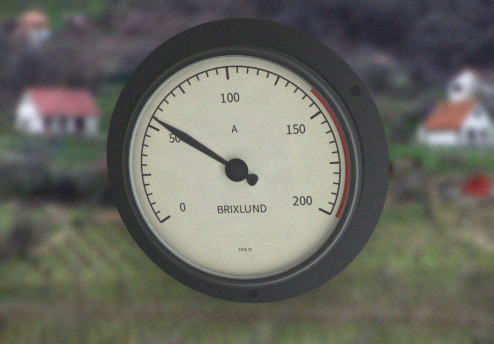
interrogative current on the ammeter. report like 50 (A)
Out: 55 (A)
